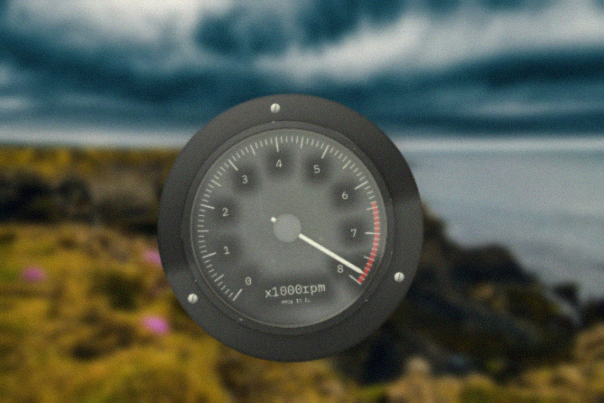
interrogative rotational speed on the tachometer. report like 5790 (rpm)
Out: 7800 (rpm)
